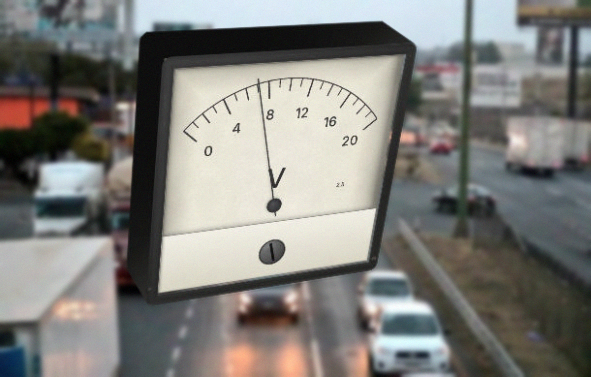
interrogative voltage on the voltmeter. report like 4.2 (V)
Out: 7 (V)
